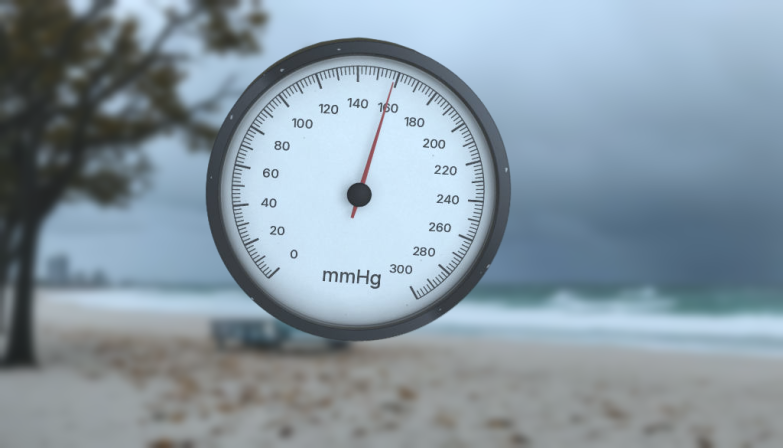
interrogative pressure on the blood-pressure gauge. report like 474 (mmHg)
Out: 158 (mmHg)
